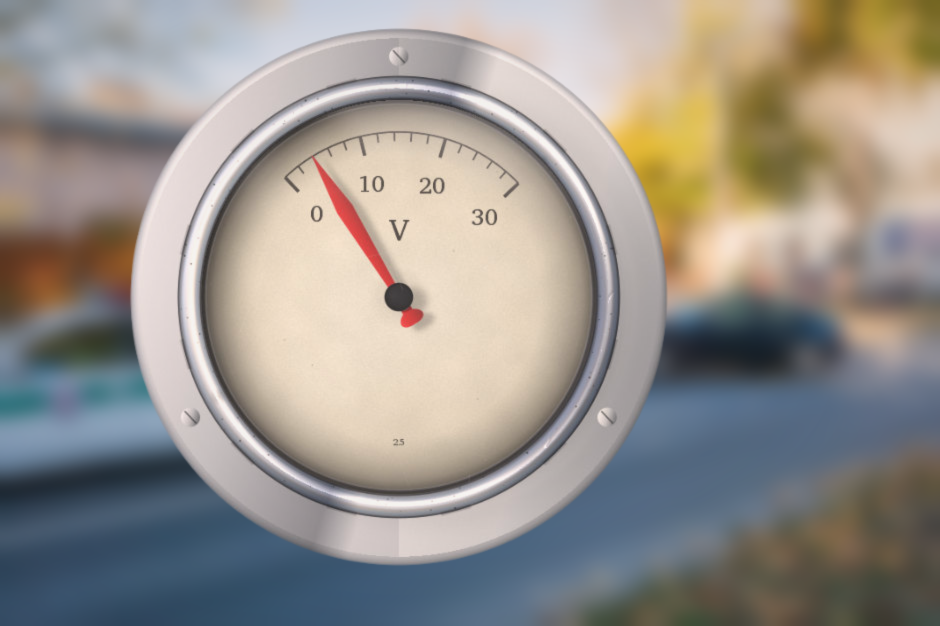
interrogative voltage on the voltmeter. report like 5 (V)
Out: 4 (V)
